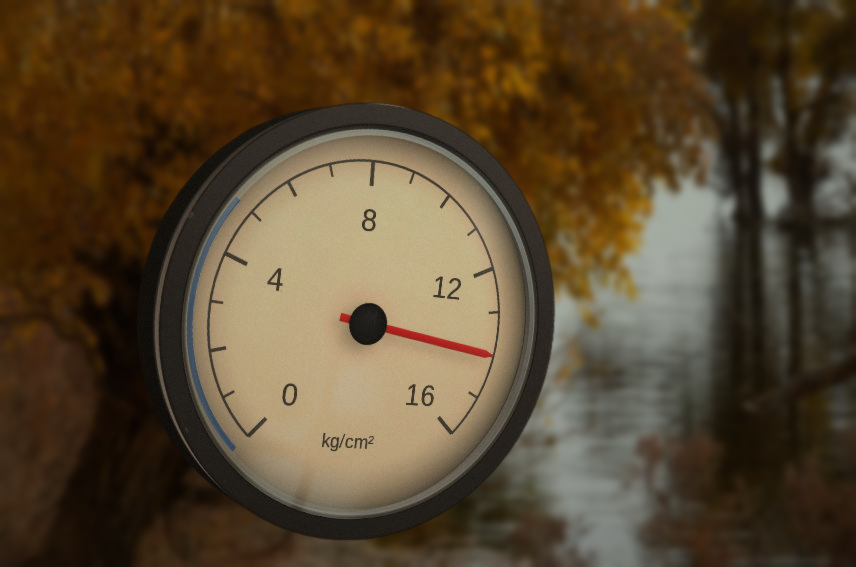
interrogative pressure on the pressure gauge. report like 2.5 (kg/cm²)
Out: 14 (kg/cm²)
